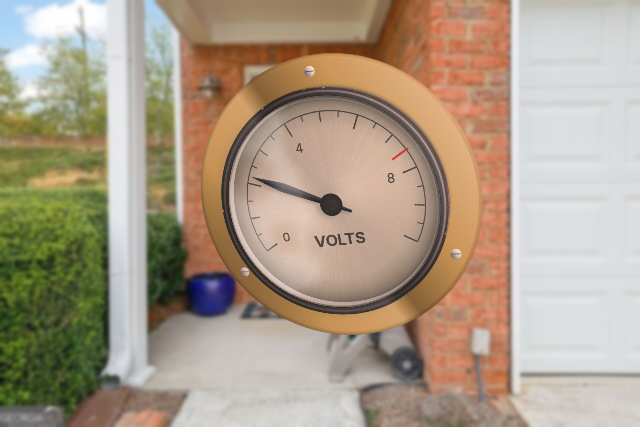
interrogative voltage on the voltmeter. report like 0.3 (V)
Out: 2.25 (V)
